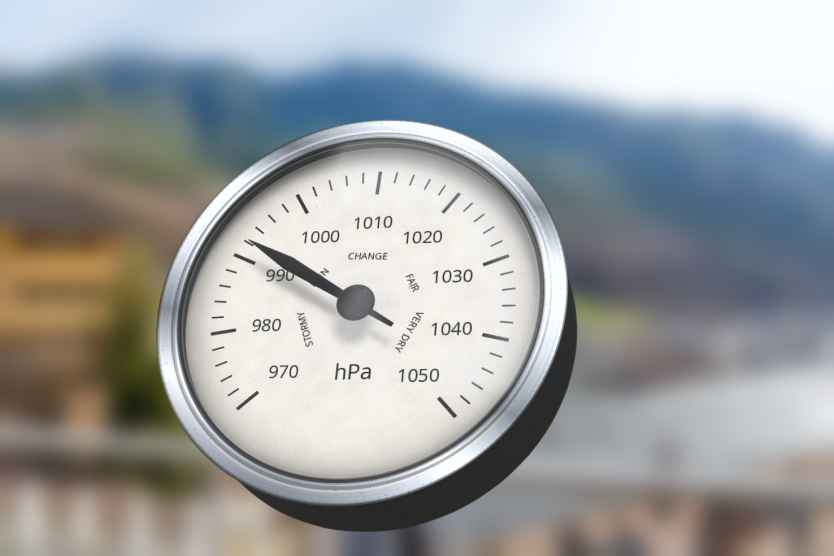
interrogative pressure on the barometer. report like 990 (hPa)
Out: 992 (hPa)
